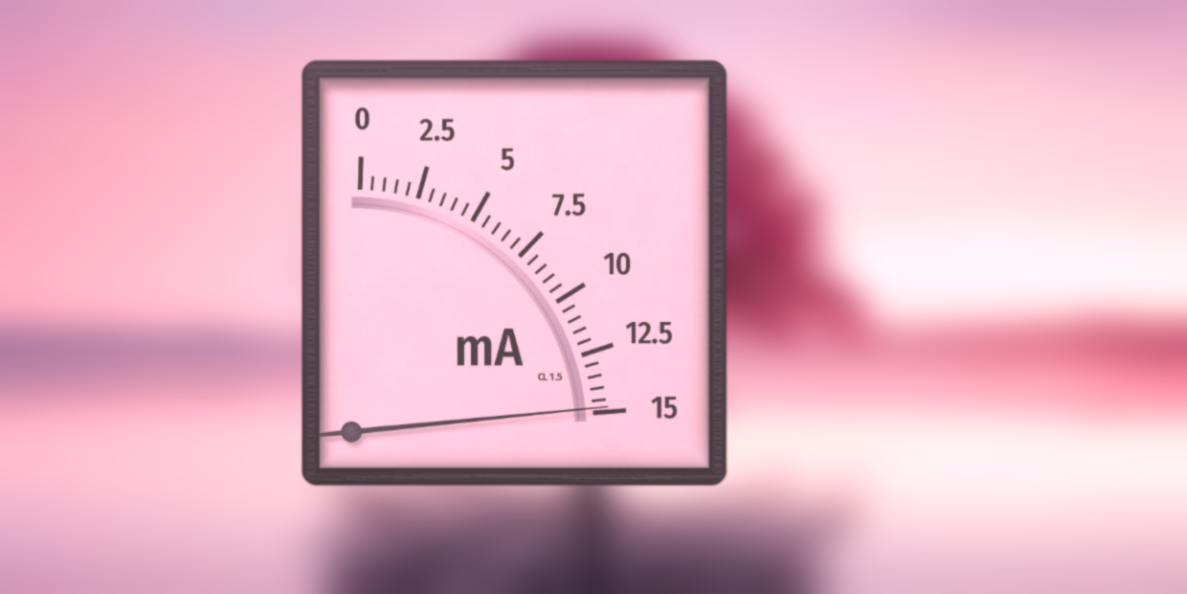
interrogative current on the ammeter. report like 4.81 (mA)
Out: 14.75 (mA)
